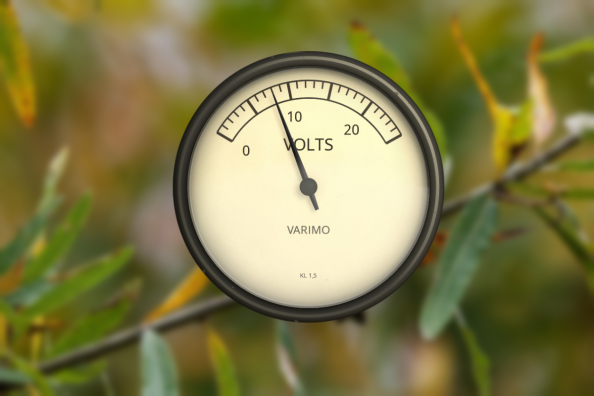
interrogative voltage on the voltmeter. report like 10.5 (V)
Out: 8 (V)
